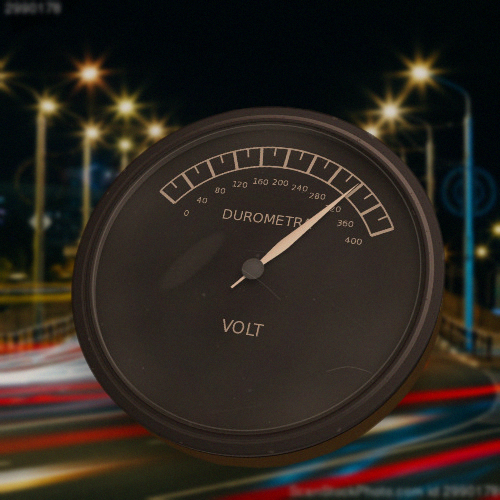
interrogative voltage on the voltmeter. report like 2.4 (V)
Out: 320 (V)
